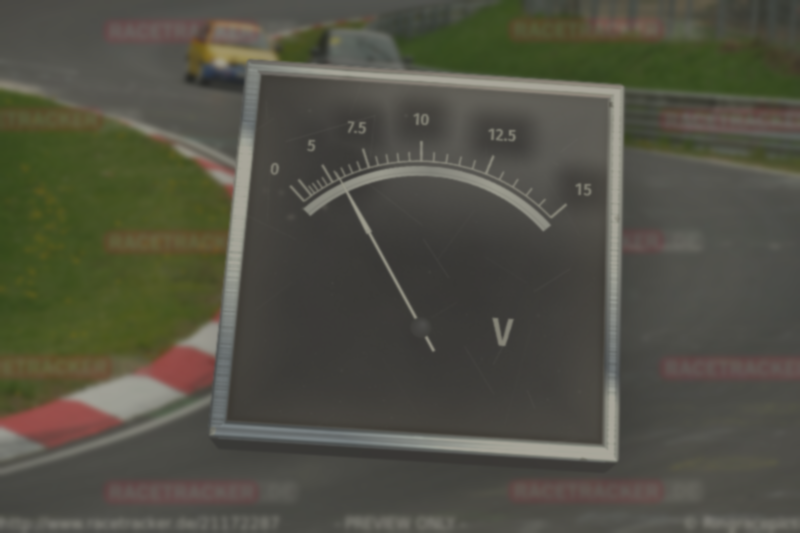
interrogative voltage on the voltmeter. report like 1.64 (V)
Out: 5.5 (V)
